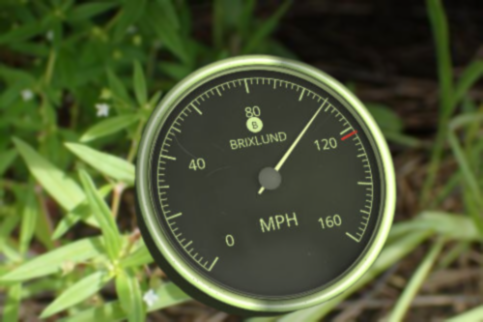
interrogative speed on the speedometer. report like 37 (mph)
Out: 108 (mph)
